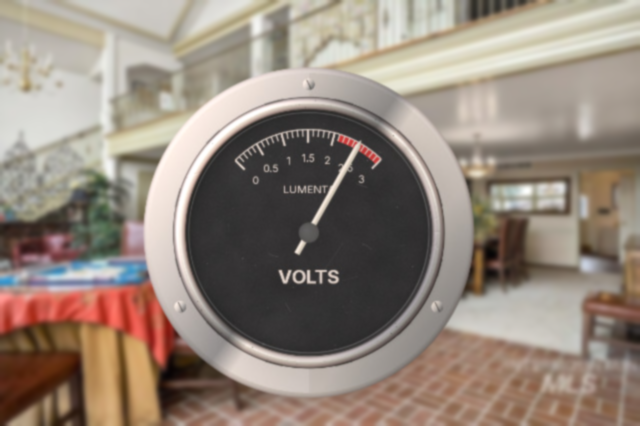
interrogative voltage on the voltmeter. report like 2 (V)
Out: 2.5 (V)
